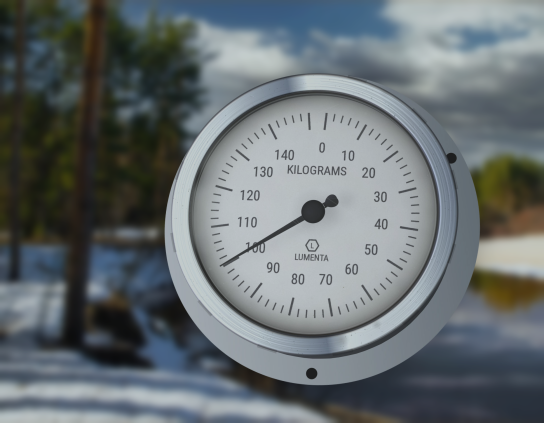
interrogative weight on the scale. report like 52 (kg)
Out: 100 (kg)
